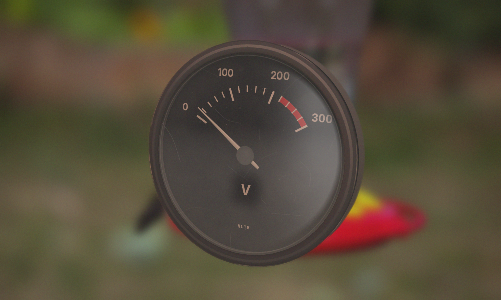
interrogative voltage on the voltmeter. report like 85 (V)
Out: 20 (V)
